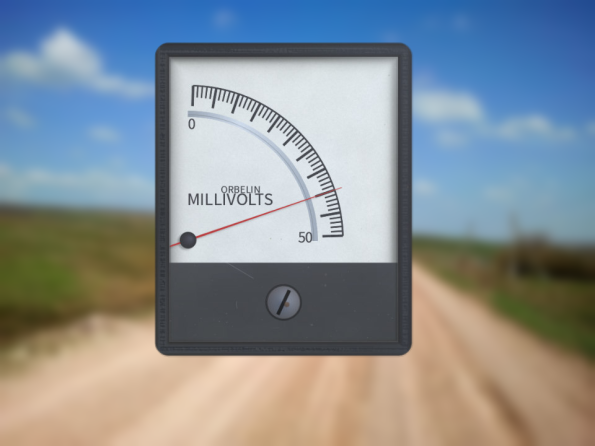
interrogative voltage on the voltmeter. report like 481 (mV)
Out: 40 (mV)
